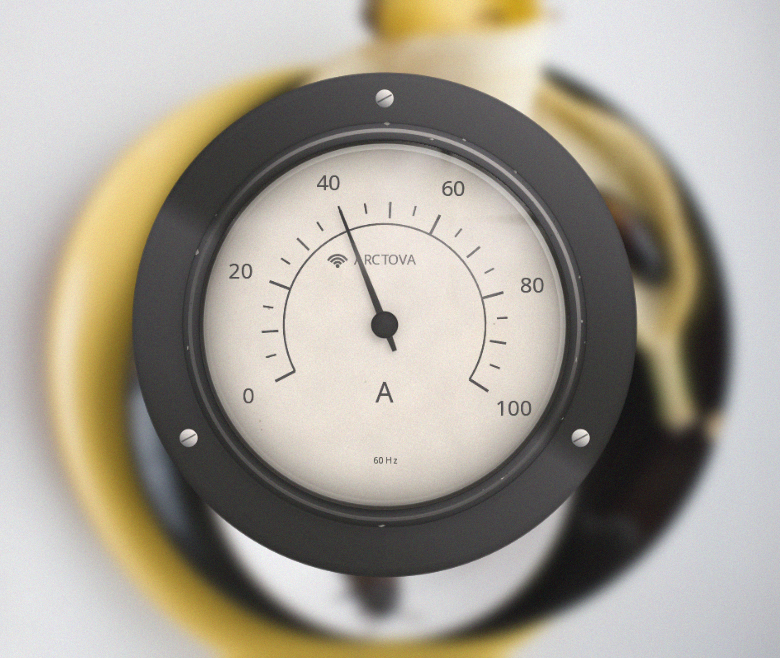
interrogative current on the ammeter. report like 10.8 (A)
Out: 40 (A)
